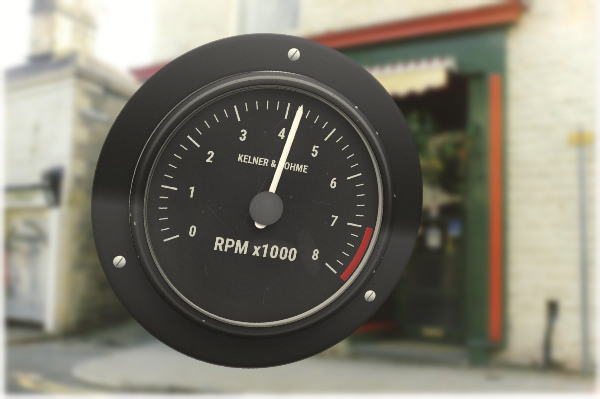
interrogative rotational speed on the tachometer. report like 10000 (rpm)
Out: 4200 (rpm)
